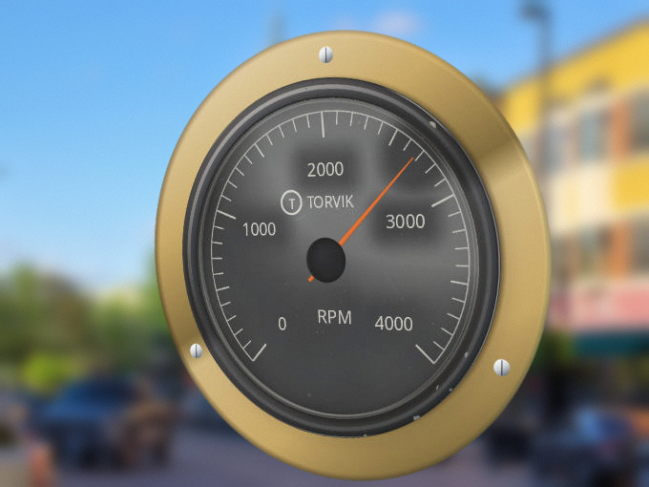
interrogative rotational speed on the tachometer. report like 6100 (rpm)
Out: 2700 (rpm)
